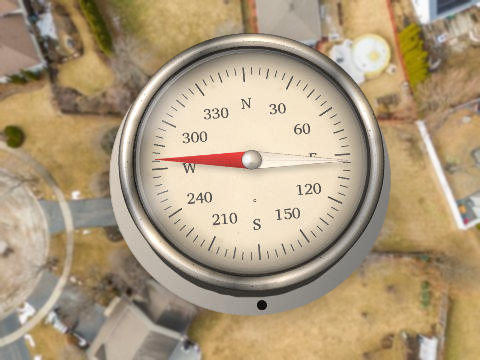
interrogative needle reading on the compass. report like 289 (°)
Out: 275 (°)
